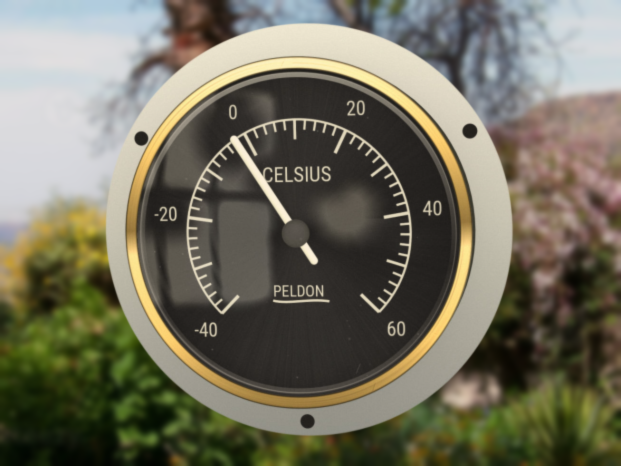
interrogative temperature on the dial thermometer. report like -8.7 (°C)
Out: -2 (°C)
